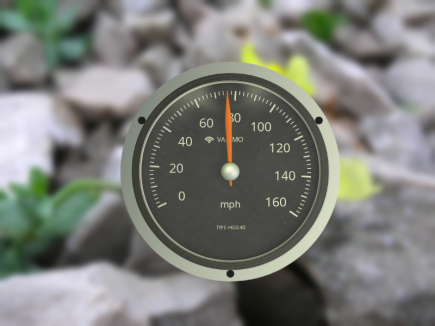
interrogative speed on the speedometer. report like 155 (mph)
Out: 76 (mph)
